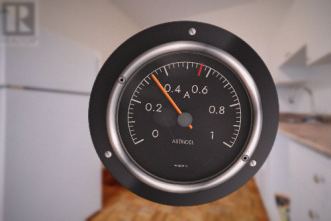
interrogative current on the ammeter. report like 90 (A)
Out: 0.34 (A)
